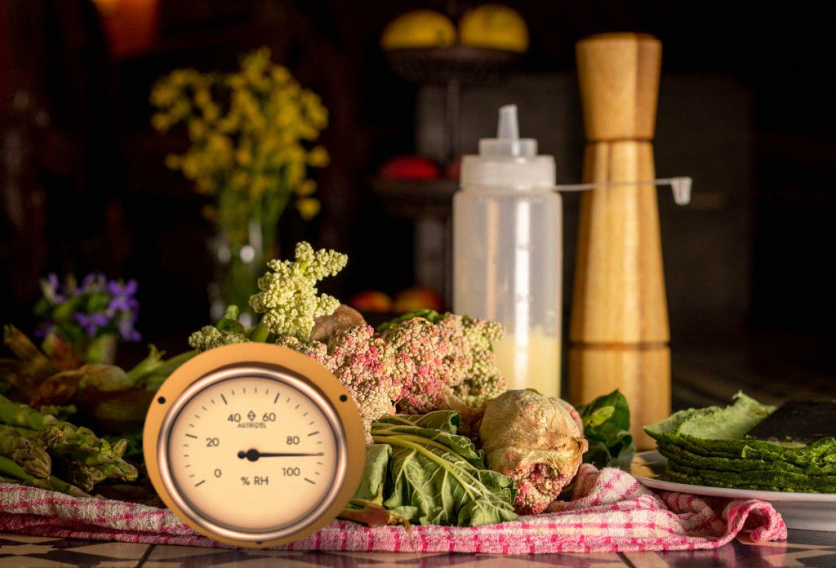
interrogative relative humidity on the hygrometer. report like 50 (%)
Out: 88 (%)
